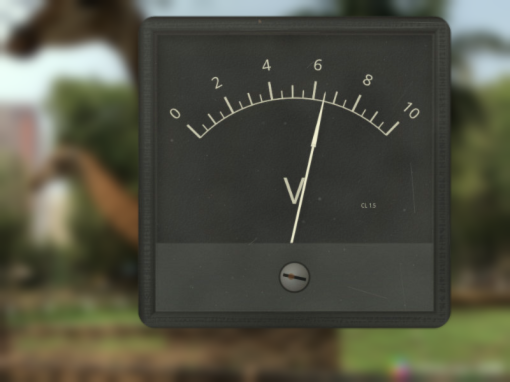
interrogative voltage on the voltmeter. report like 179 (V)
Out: 6.5 (V)
